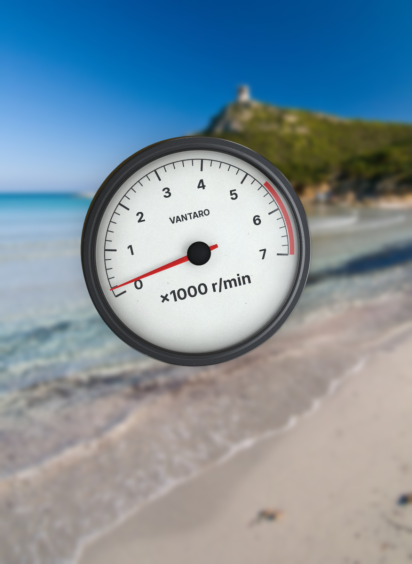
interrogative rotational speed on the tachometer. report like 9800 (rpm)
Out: 200 (rpm)
